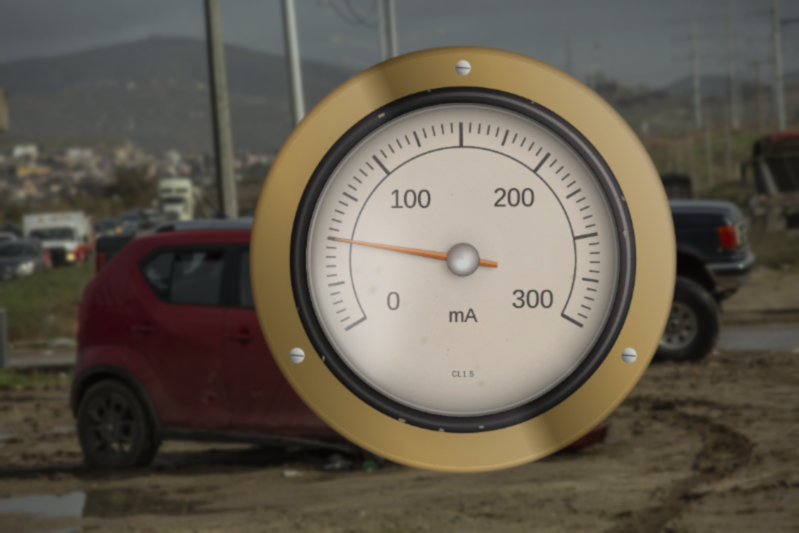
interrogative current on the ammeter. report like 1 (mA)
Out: 50 (mA)
